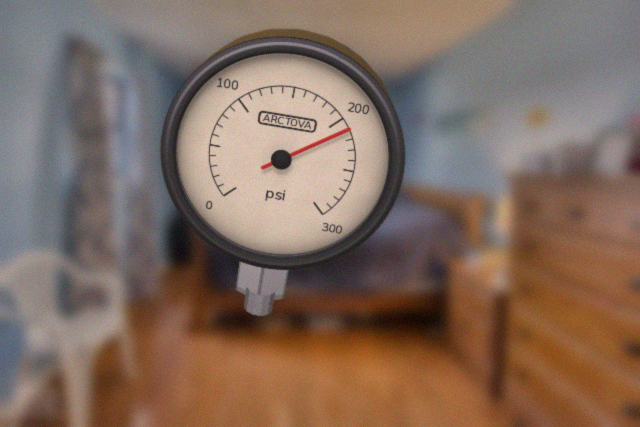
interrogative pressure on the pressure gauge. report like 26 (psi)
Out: 210 (psi)
